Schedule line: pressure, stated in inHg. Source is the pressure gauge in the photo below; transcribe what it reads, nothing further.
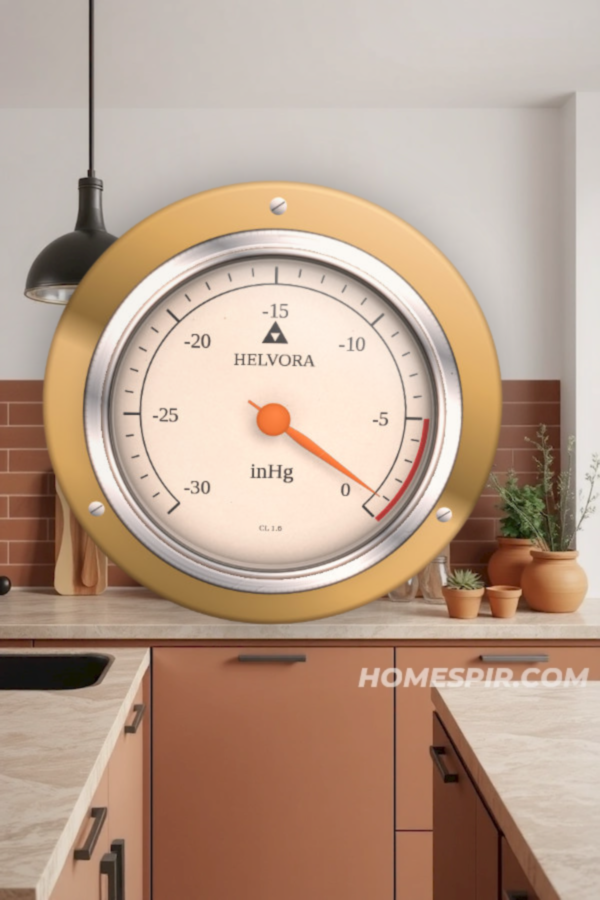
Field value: -1 inHg
